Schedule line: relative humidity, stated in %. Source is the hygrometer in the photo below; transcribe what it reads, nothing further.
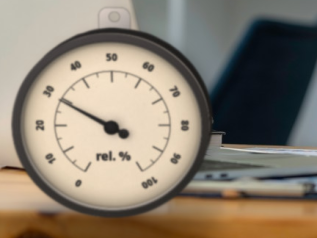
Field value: 30 %
